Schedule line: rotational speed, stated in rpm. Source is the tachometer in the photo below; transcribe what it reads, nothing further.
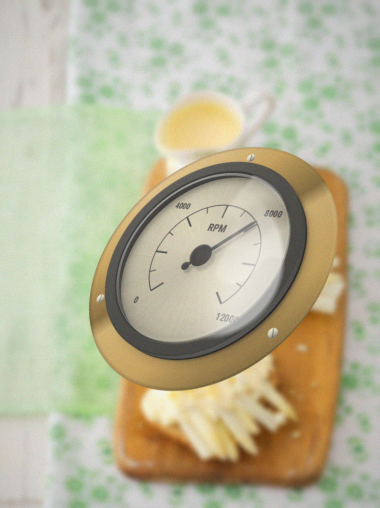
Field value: 8000 rpm
